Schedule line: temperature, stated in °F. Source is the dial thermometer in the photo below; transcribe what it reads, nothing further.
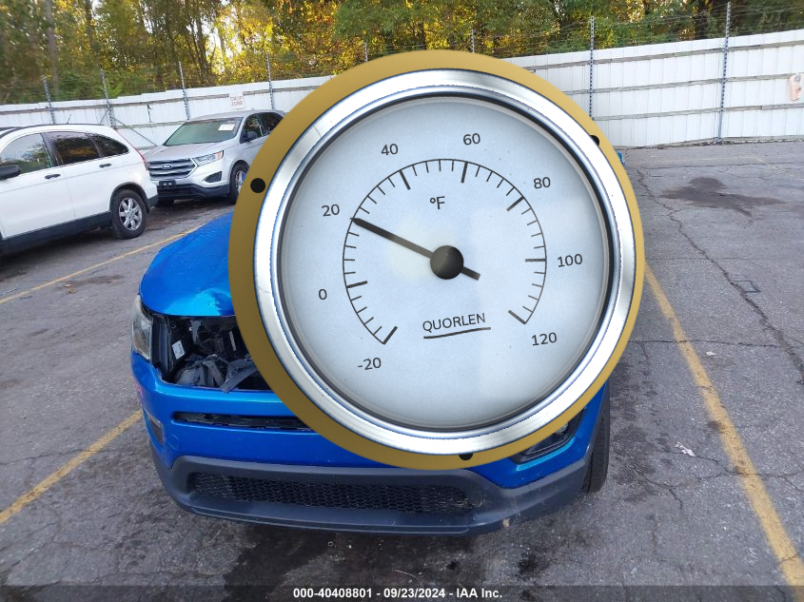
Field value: 20 °F
